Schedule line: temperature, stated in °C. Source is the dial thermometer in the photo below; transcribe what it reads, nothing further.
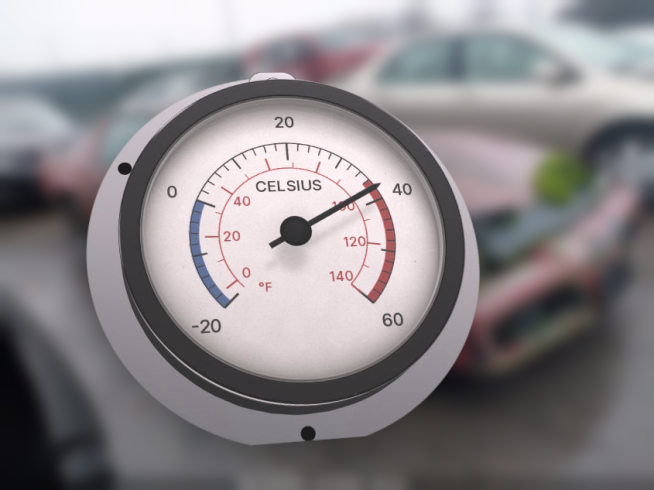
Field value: 38 °C
